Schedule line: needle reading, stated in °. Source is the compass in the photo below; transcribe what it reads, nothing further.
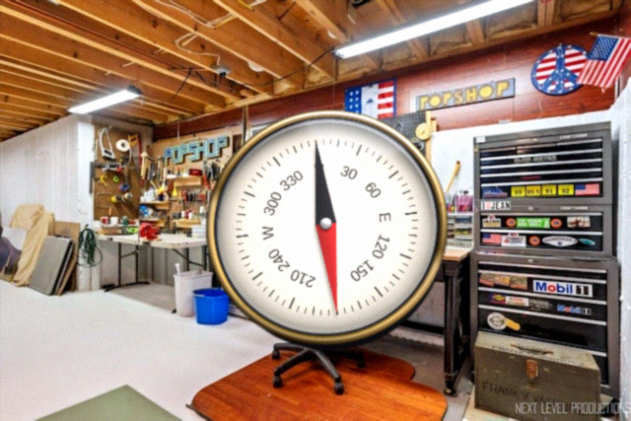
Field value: 180 °
